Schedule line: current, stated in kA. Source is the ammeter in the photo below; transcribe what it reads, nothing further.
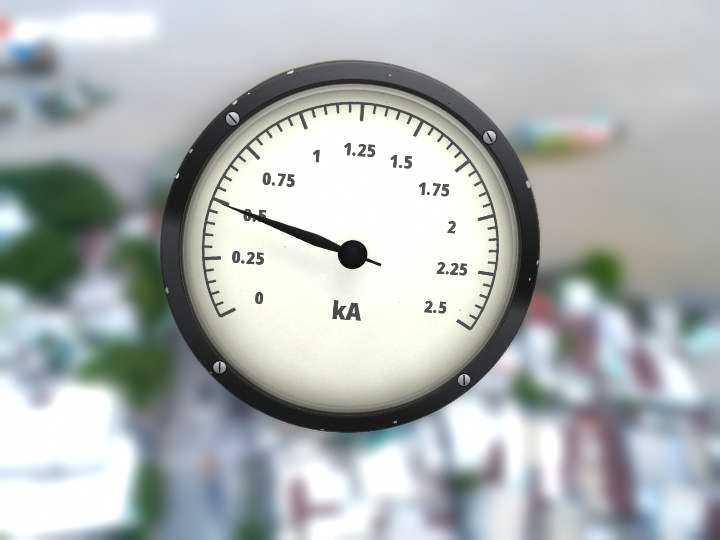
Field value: 0.5 kA
